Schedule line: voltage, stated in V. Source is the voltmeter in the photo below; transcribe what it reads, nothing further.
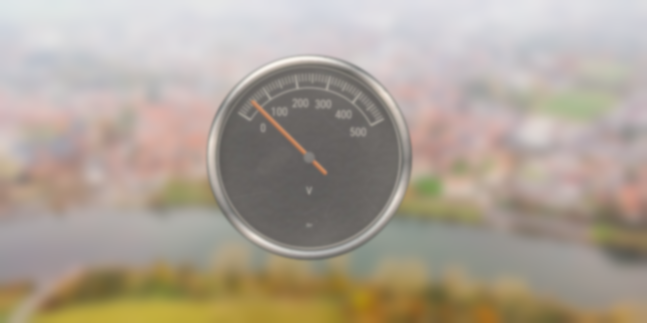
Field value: 50 V
